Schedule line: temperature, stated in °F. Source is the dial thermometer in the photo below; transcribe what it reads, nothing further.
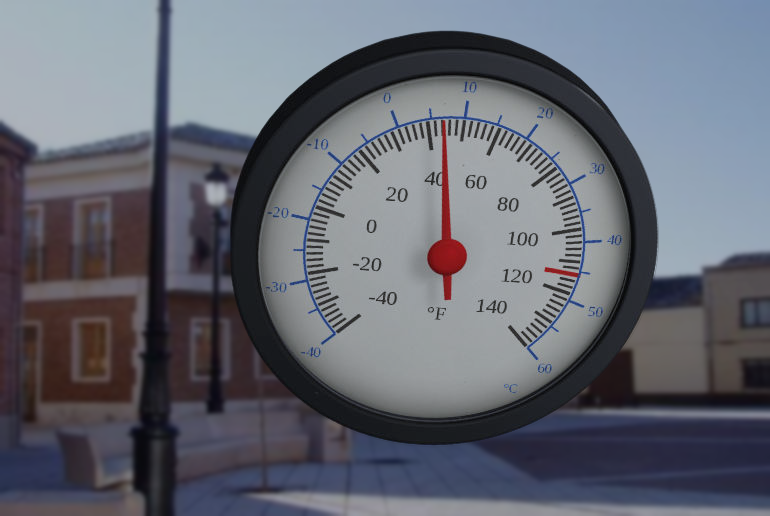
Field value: 44 °F
